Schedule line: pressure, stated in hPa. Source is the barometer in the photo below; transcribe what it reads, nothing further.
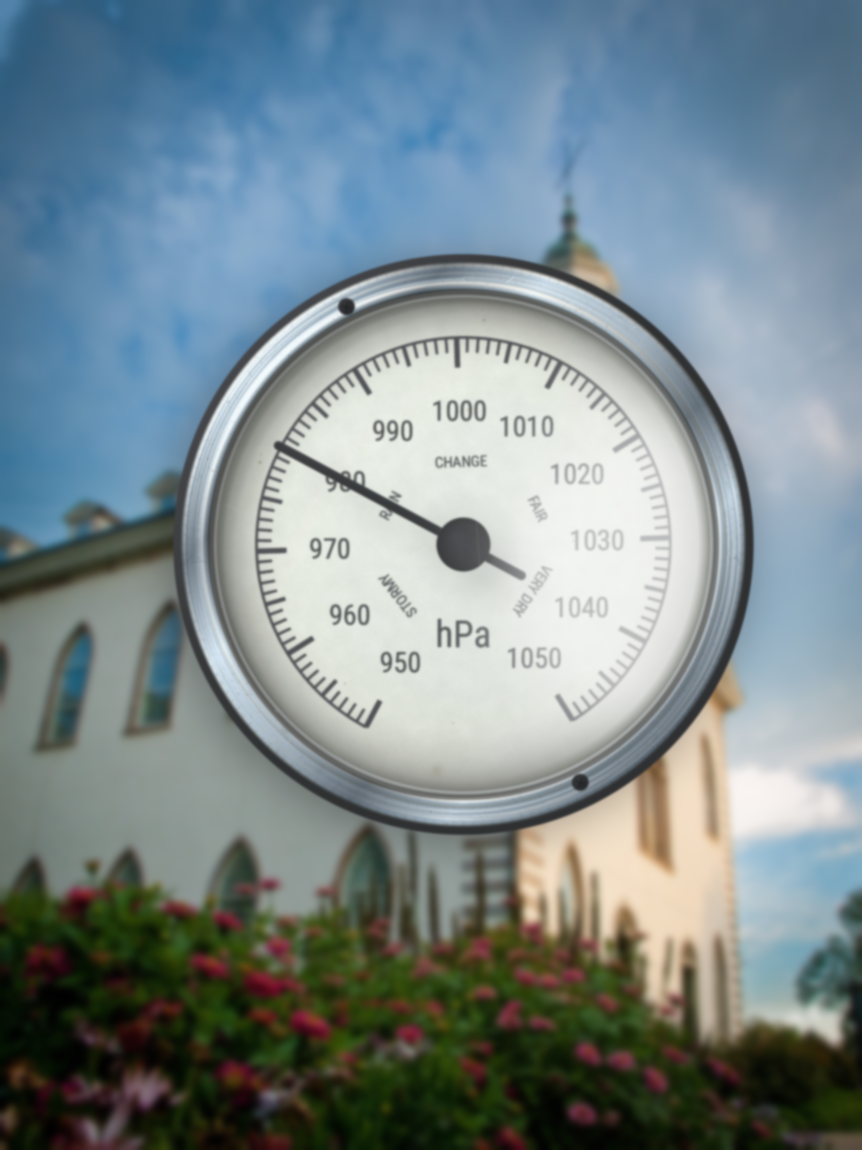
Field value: 980 hPa
